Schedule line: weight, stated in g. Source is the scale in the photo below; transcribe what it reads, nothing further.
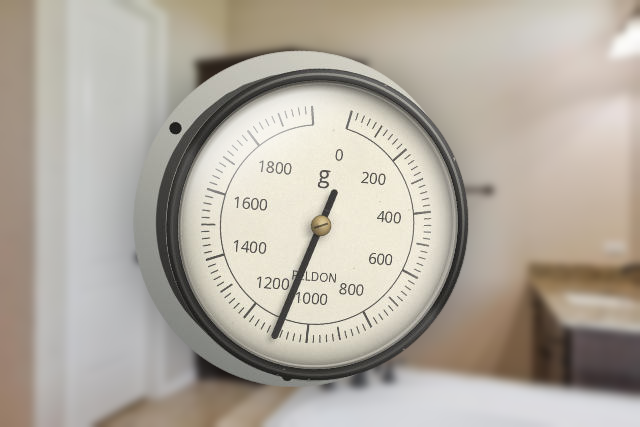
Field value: 1100 g
